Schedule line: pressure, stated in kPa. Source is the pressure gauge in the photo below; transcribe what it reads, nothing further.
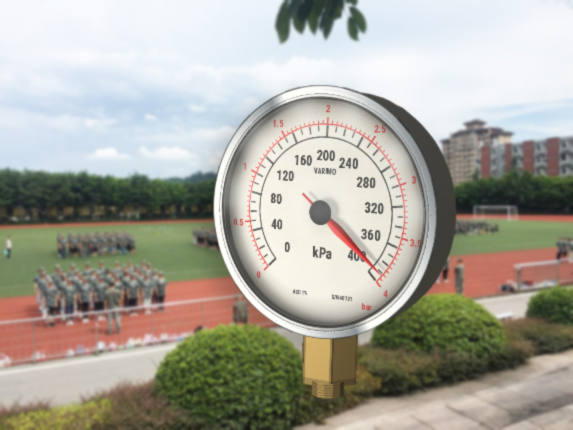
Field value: 390 kPa
